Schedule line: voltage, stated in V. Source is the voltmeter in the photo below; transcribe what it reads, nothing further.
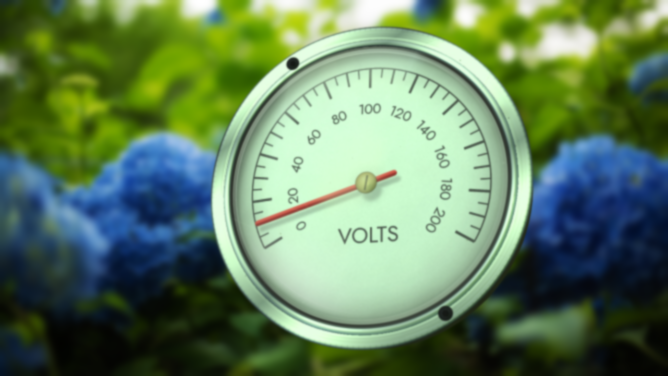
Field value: 10 V
